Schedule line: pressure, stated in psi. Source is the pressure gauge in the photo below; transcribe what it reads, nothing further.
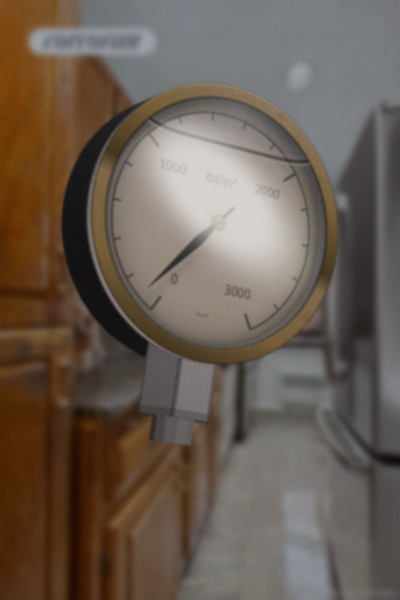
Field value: 100 psi
